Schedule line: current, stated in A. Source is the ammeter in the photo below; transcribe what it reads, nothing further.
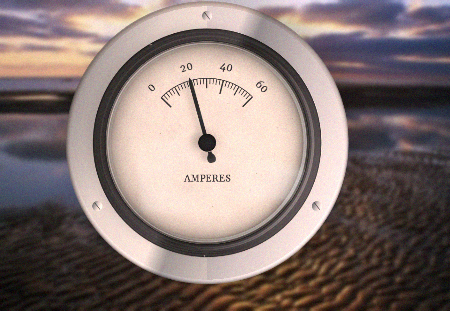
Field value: 20 A
